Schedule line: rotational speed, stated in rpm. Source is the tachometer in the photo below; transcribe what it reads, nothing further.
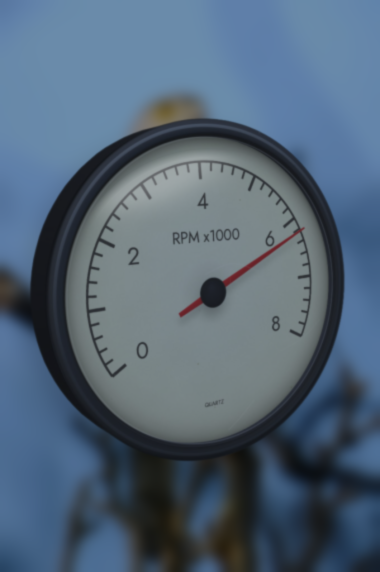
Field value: 6200 rpm
